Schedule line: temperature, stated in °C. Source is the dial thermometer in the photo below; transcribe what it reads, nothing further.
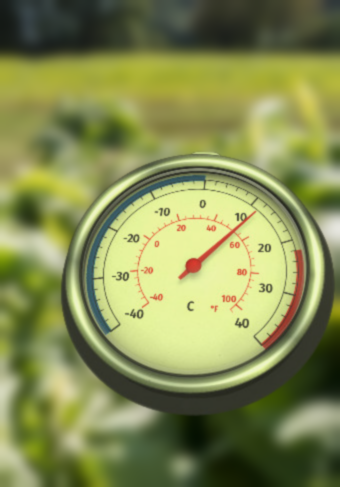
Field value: 12 °C
